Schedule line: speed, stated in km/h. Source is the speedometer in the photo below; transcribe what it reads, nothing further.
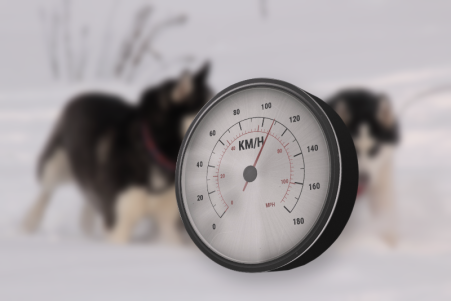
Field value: 110 km/h
